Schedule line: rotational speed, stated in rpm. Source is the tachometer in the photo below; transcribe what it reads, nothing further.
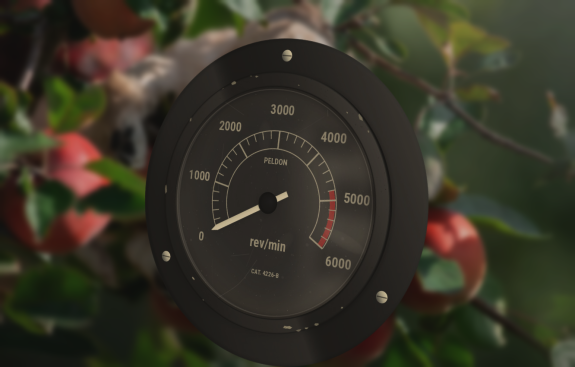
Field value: 0 rpm
